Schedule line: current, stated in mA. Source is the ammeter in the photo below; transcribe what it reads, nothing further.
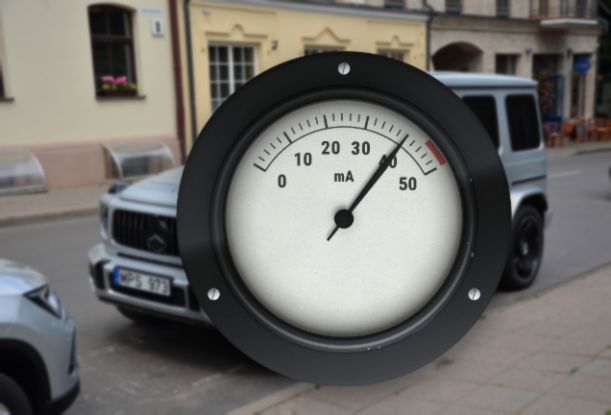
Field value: 40 mA
